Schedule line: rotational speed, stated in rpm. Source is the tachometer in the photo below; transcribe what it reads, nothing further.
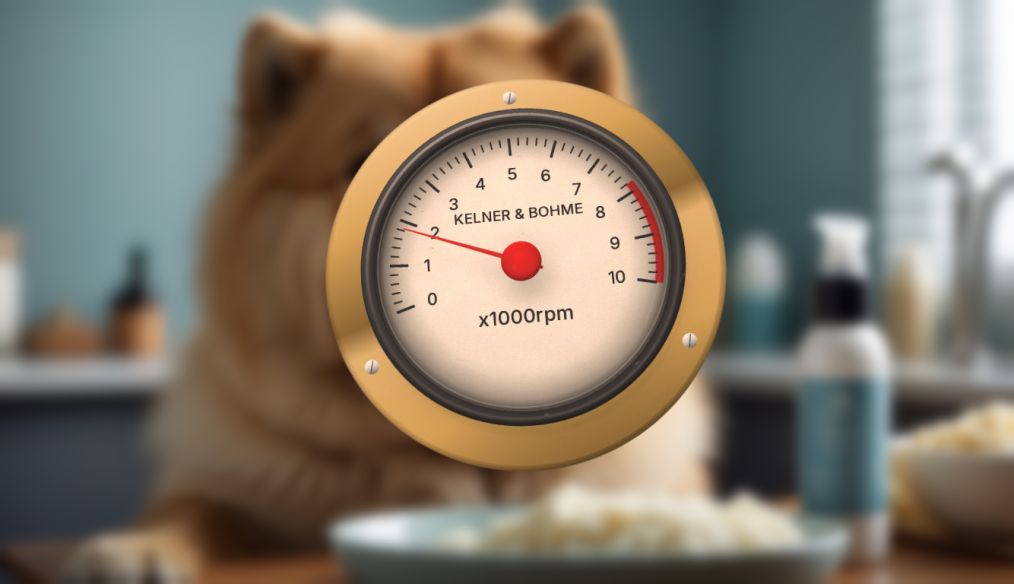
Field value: 1800 rpm
